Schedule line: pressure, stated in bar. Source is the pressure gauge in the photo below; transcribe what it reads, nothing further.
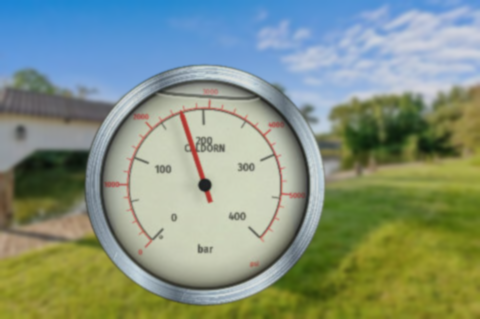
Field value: 175 bar
